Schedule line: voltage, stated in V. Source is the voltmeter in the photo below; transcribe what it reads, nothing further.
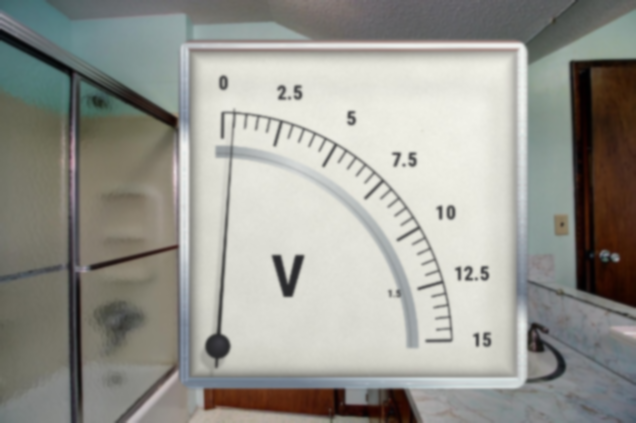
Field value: 0.5 V
